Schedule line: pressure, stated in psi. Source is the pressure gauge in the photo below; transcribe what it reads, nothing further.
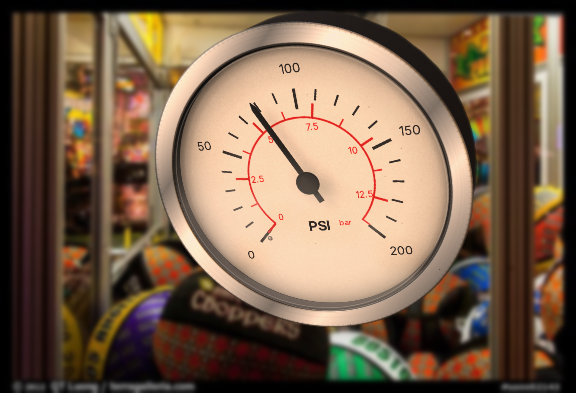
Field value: 80 psi
